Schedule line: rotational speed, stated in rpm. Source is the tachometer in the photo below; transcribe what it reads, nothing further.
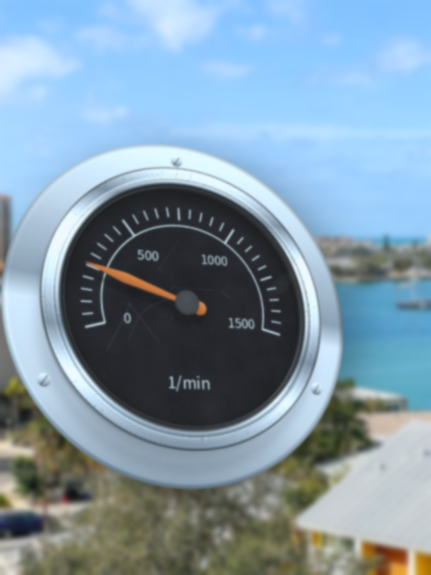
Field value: 250 rpm
